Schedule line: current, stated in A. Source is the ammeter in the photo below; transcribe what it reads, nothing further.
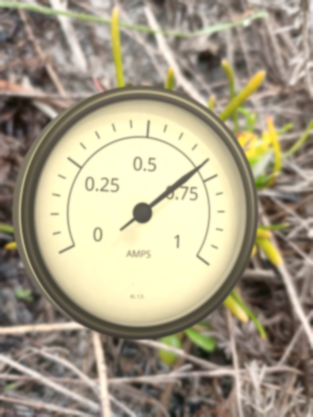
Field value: 0.7 A
